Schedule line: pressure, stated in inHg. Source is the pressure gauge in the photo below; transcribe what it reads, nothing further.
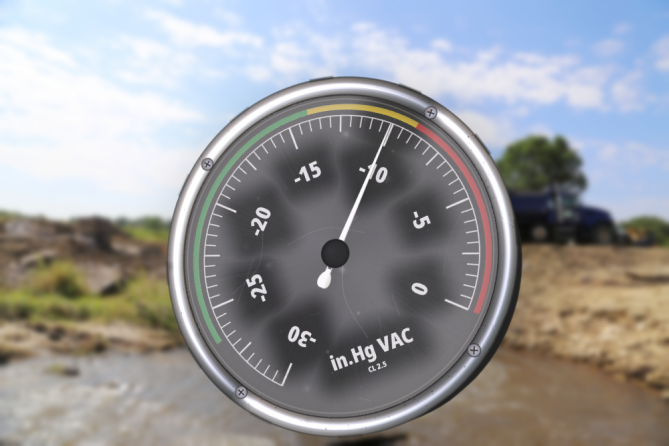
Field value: -10 inHg
